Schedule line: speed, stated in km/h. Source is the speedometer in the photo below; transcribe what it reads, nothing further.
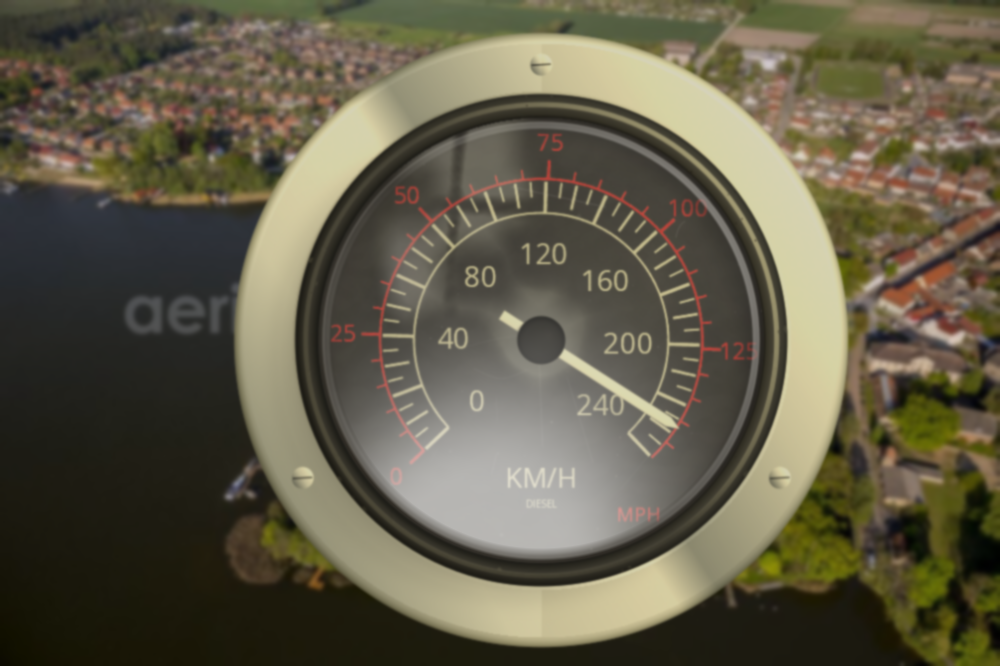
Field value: 227.5 km/h
